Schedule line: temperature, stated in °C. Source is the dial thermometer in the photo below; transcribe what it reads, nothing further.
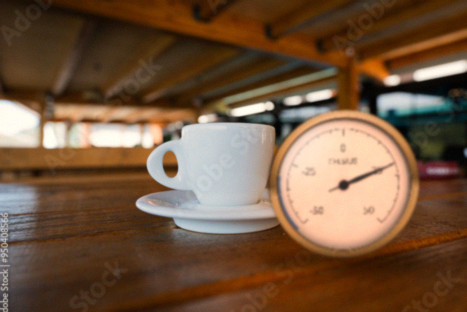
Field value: 25 °C
